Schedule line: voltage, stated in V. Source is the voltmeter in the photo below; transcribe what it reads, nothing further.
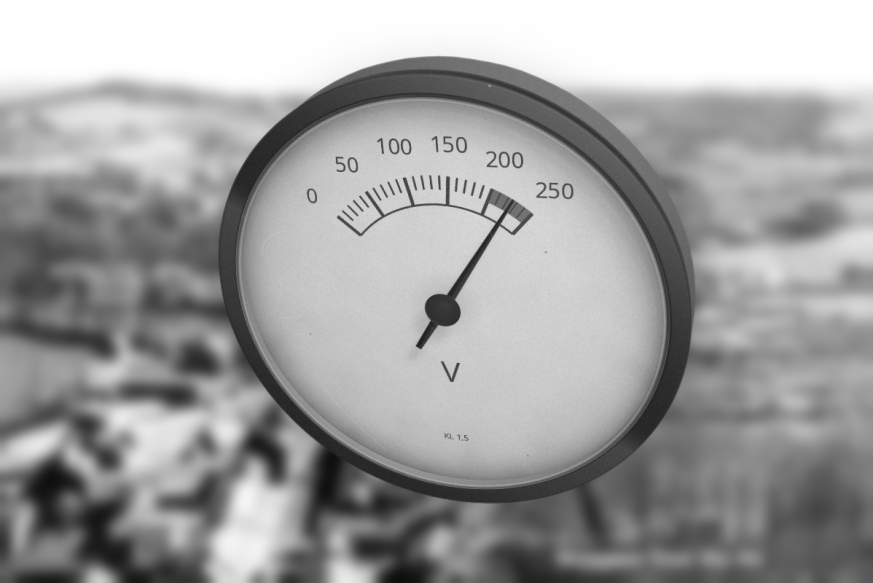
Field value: 225 V
